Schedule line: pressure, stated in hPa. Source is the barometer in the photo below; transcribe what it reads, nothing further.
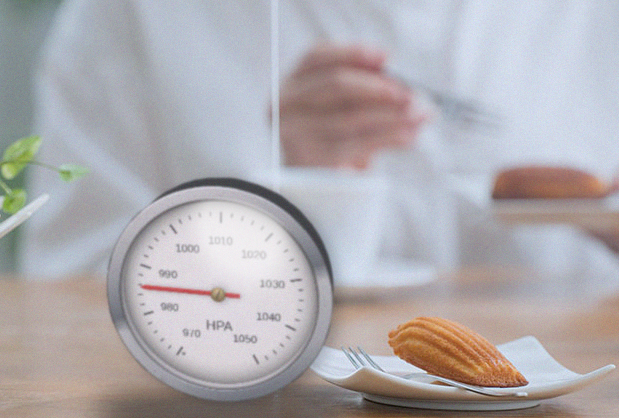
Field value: 986 hPa
